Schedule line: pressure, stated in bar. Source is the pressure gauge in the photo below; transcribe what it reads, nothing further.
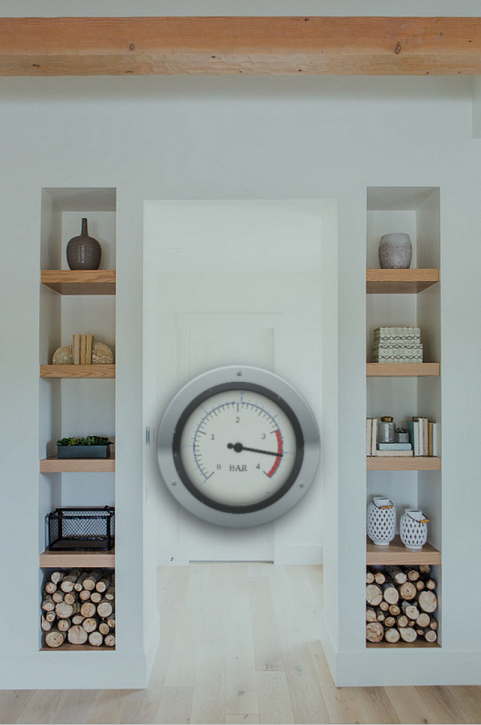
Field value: 3.5 bar
